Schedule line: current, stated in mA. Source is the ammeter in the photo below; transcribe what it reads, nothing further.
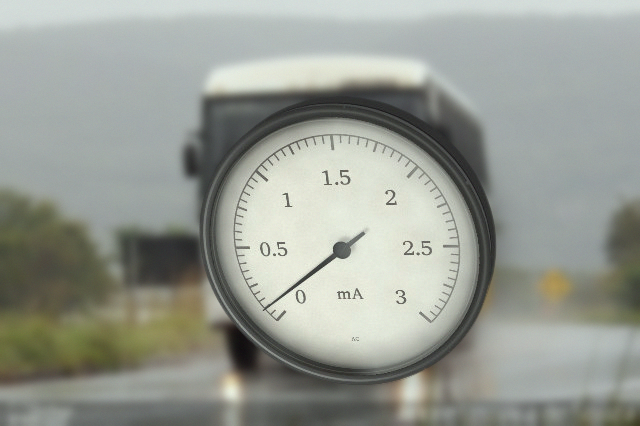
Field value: 0.1 mA
